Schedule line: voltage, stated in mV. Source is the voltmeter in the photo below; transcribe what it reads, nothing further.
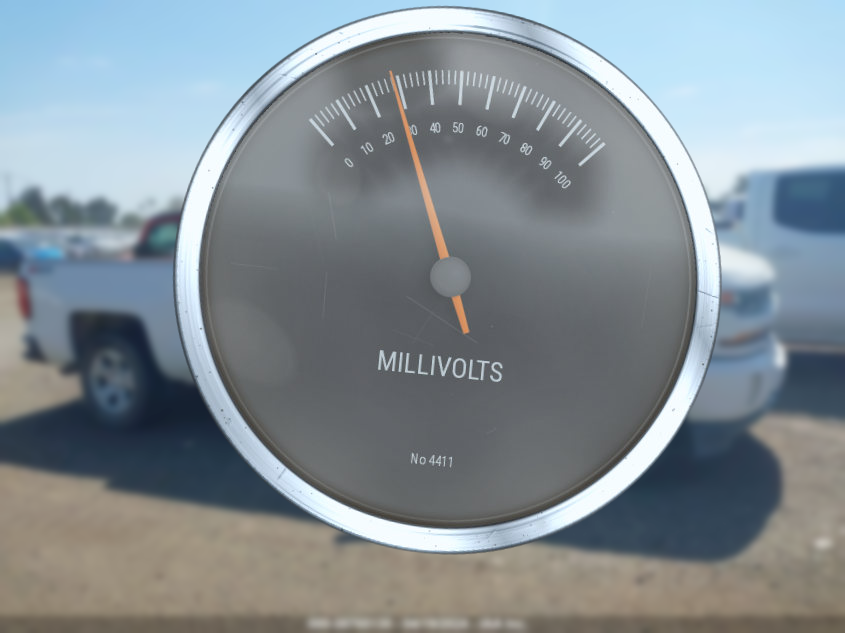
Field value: 28 mV
